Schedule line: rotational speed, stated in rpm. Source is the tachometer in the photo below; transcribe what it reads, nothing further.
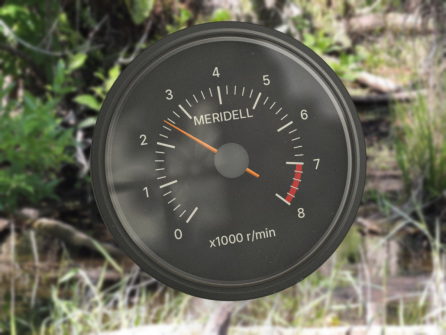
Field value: 2500 rpm
